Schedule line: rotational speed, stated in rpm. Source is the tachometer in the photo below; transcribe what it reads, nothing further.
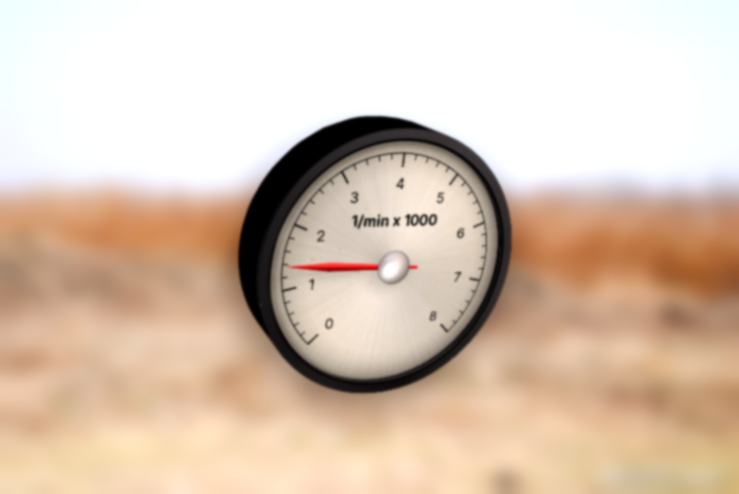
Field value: 1400 rpm
